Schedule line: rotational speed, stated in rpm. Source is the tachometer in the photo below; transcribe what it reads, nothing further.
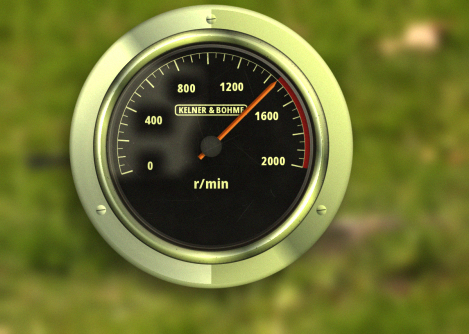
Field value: 1450 rpm
